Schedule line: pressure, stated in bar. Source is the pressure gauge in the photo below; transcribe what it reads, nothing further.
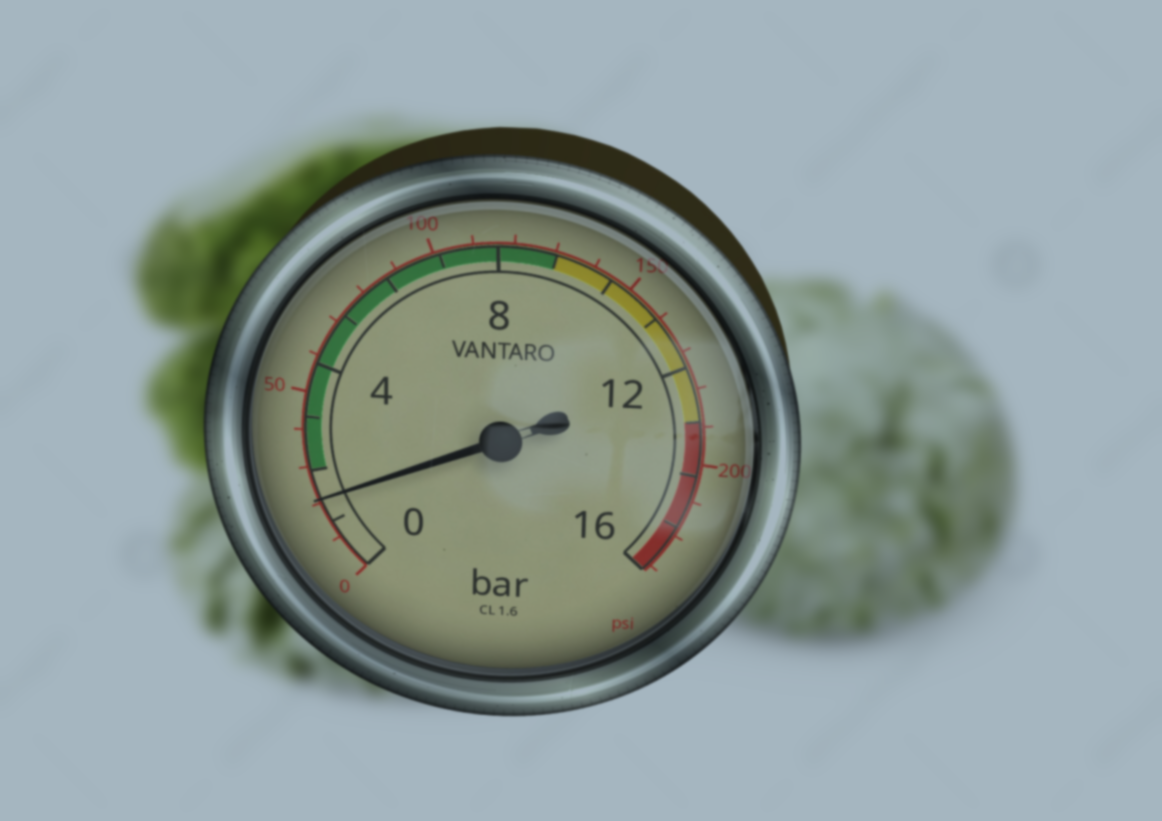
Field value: 1.5 bar
